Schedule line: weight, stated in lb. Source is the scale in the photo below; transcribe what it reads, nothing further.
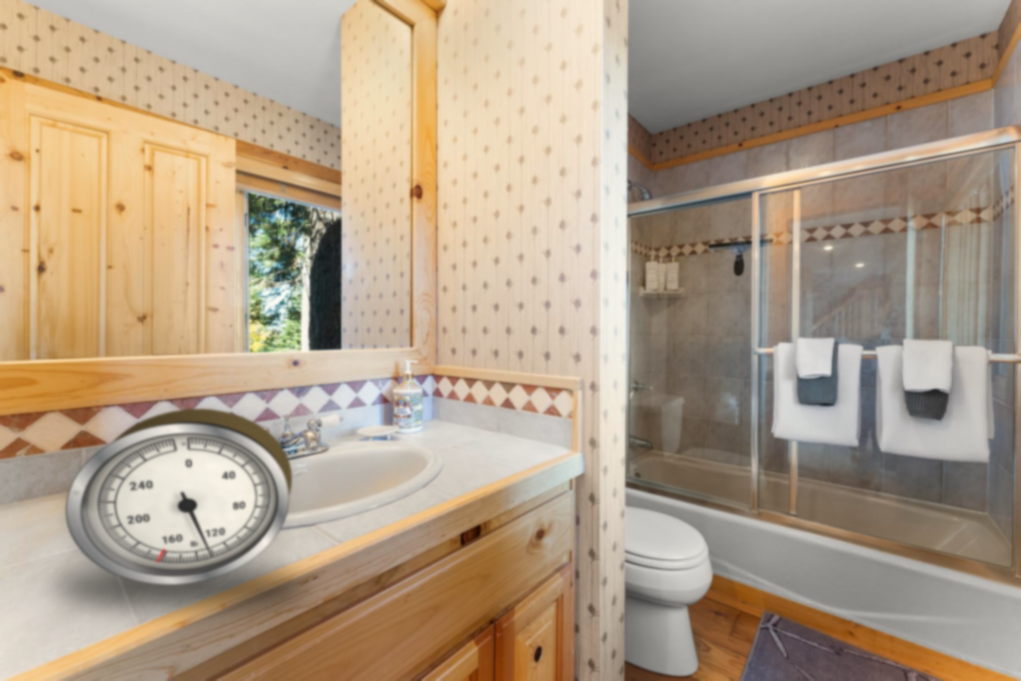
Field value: 130 lb
